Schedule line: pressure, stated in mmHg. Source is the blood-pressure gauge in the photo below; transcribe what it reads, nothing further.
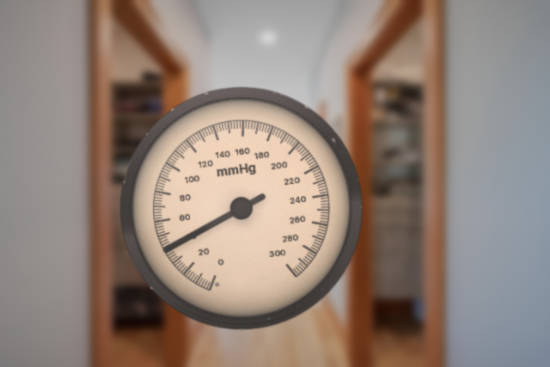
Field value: 40 mmHg
